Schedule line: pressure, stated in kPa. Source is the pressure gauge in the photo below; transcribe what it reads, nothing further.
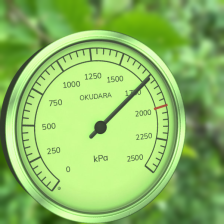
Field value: 1750 kPa
